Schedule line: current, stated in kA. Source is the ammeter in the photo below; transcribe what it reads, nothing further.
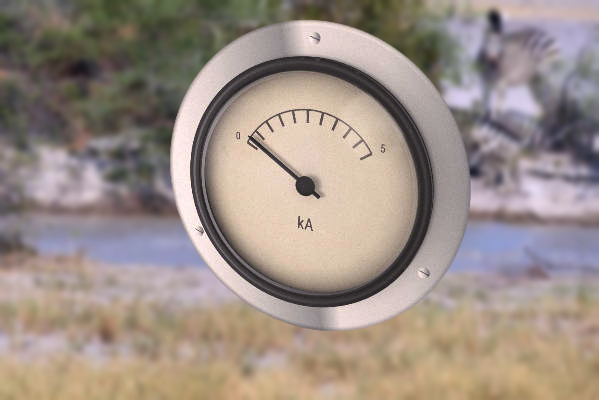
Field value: 0.25 kA
